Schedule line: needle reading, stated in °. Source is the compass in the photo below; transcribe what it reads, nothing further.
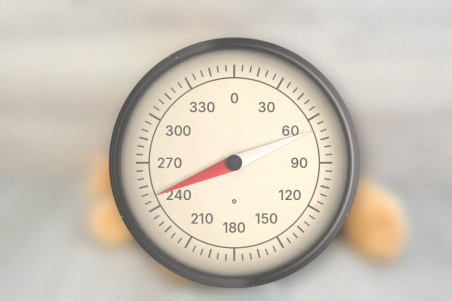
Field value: 247.5 °
